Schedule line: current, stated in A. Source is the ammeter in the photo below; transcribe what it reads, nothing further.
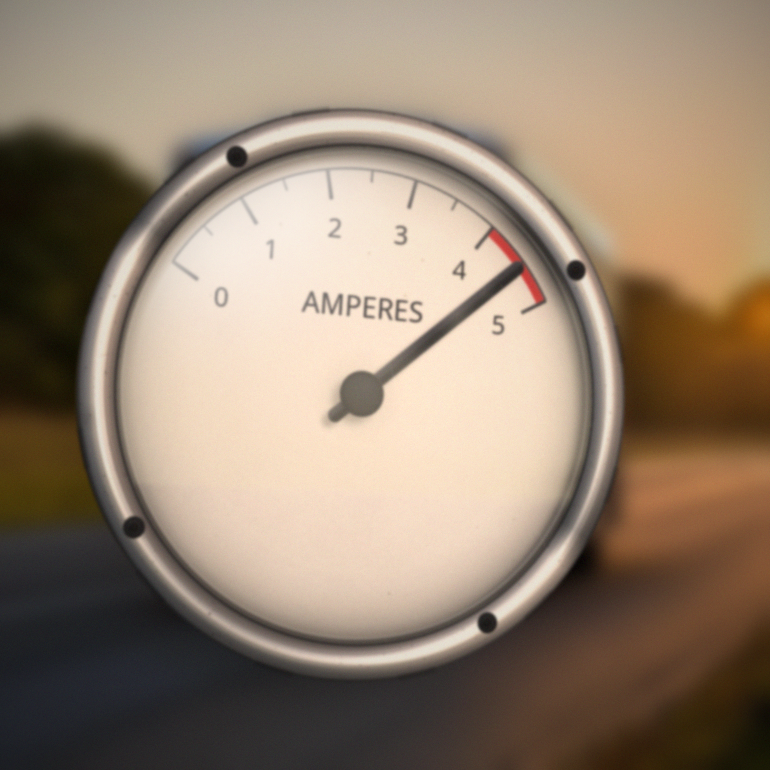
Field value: 4.5 A
